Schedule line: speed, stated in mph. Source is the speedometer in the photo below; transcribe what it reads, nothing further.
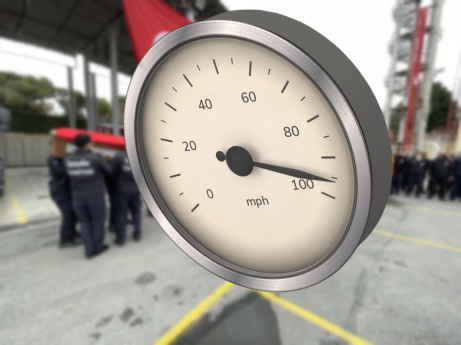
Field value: 95 mph
